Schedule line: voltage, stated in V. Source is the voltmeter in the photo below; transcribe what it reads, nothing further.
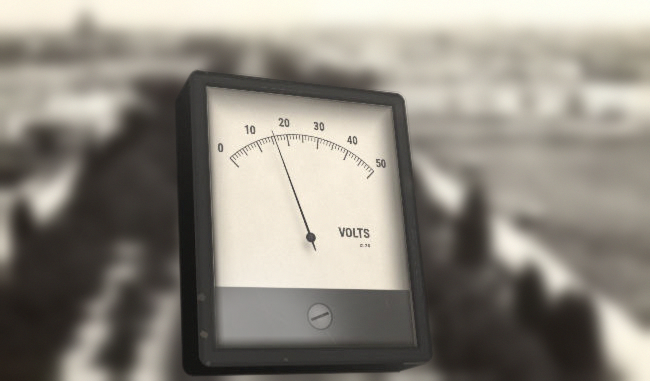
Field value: 15 V
